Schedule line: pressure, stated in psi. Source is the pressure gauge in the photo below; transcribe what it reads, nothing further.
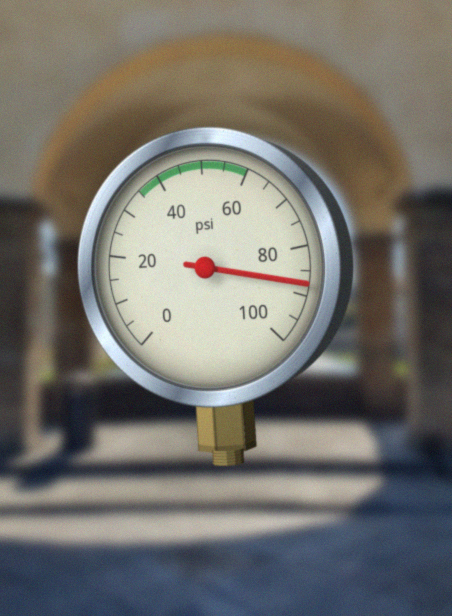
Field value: 87.5 psi
